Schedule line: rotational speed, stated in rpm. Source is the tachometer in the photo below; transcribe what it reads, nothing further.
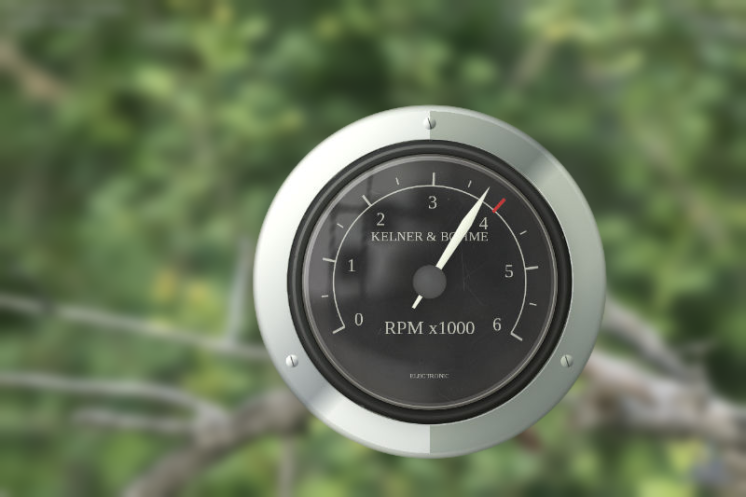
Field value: 3750 rpm
